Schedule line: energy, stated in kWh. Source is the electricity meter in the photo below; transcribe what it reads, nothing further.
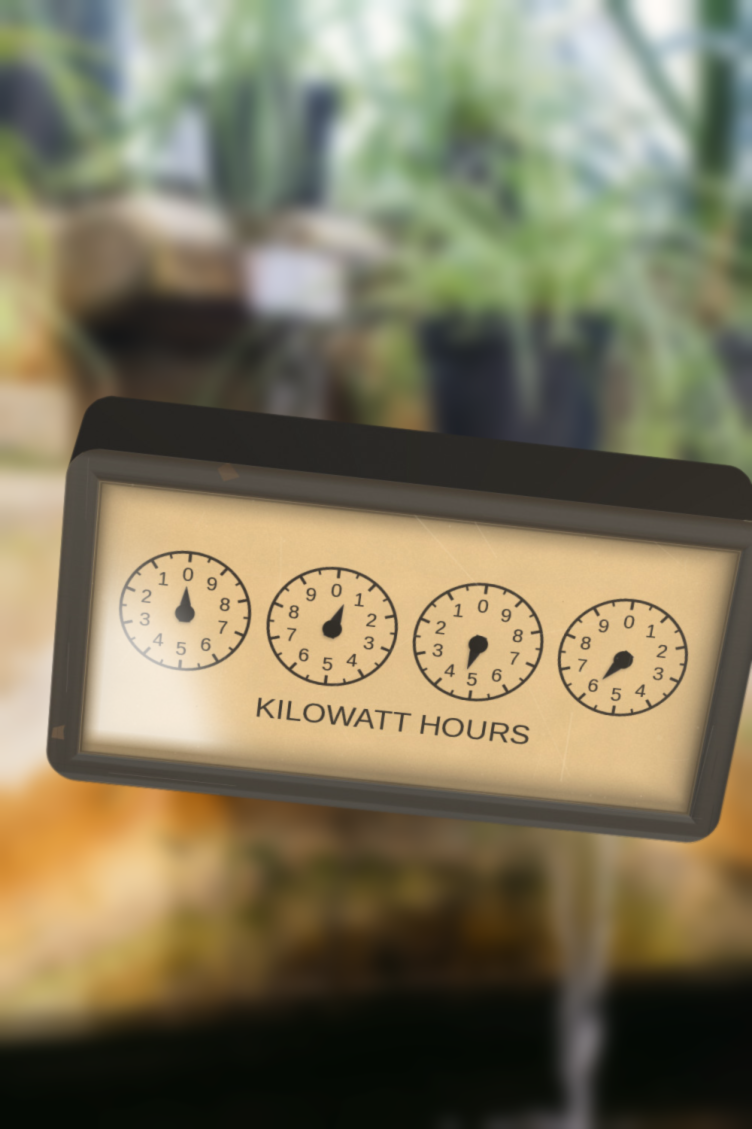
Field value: 46 kWh
